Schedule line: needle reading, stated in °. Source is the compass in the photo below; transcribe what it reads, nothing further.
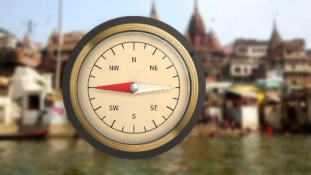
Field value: 270 °
